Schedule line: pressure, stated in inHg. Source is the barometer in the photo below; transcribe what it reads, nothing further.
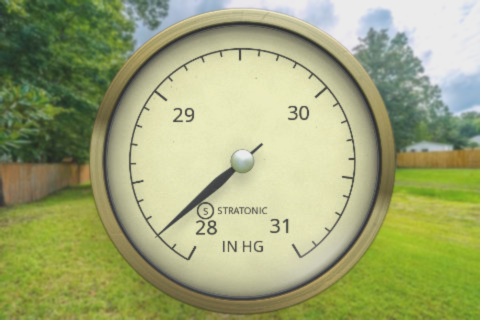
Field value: 28.2 inHg
